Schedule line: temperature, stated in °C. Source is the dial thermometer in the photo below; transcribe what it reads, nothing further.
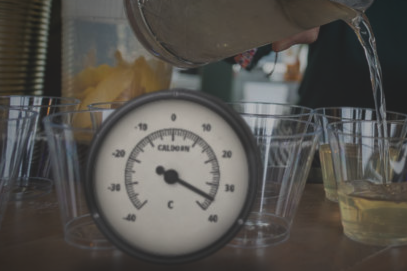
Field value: 35 °C
